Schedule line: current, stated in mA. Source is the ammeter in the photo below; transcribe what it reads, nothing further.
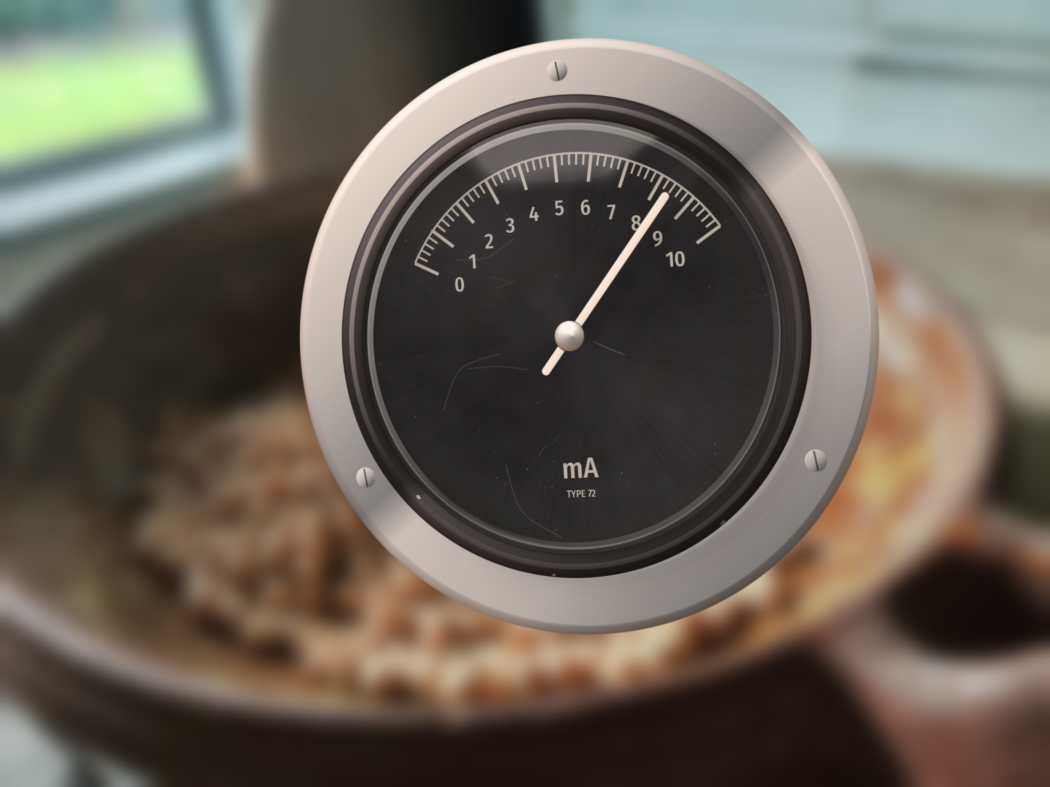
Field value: 8.4 mA
